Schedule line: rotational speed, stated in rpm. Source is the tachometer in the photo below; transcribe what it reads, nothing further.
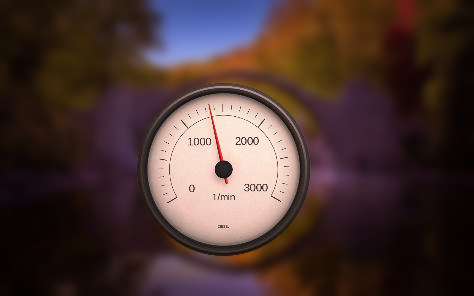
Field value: 1350 rpm
